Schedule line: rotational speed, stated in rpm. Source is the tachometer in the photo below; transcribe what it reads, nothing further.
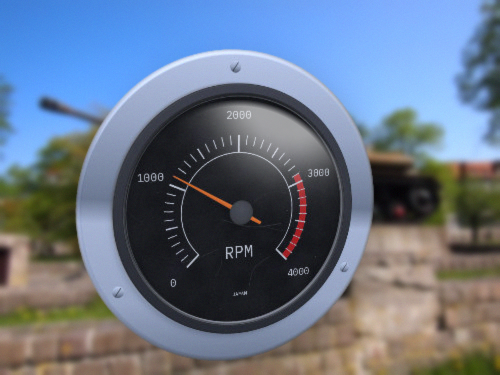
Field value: 1100 rpm
